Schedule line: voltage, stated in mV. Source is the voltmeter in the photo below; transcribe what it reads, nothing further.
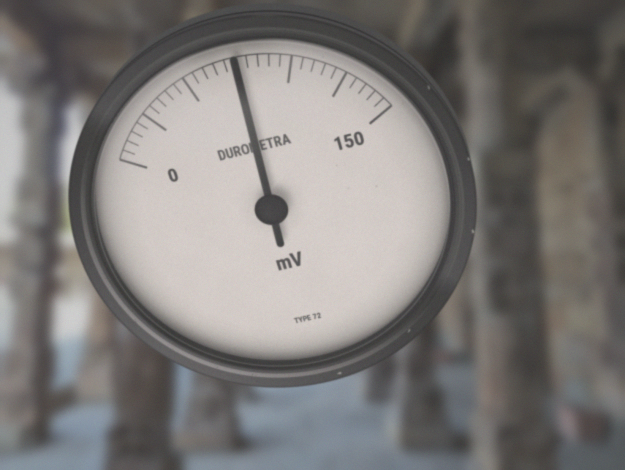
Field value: 75 mV
